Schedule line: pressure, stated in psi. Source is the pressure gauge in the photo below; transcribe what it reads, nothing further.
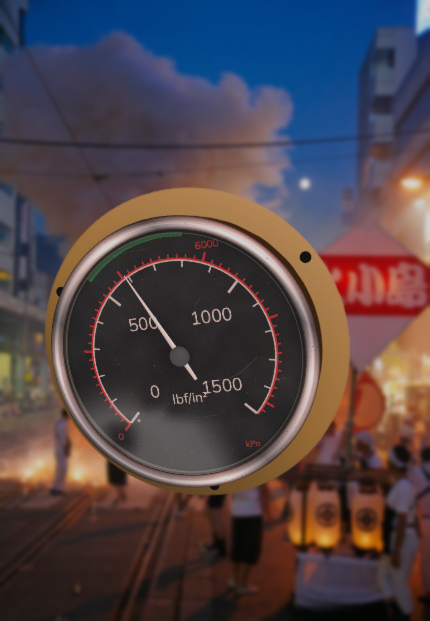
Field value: 600 psi
